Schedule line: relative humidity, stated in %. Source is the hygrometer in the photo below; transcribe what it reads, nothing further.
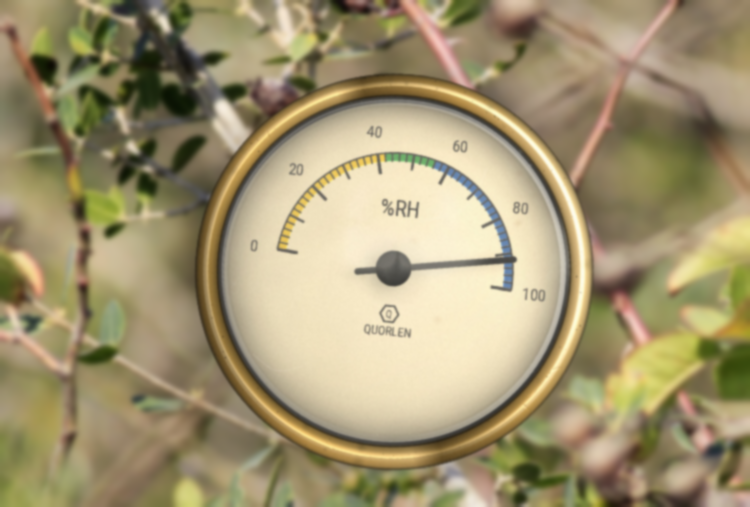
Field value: 92 %
